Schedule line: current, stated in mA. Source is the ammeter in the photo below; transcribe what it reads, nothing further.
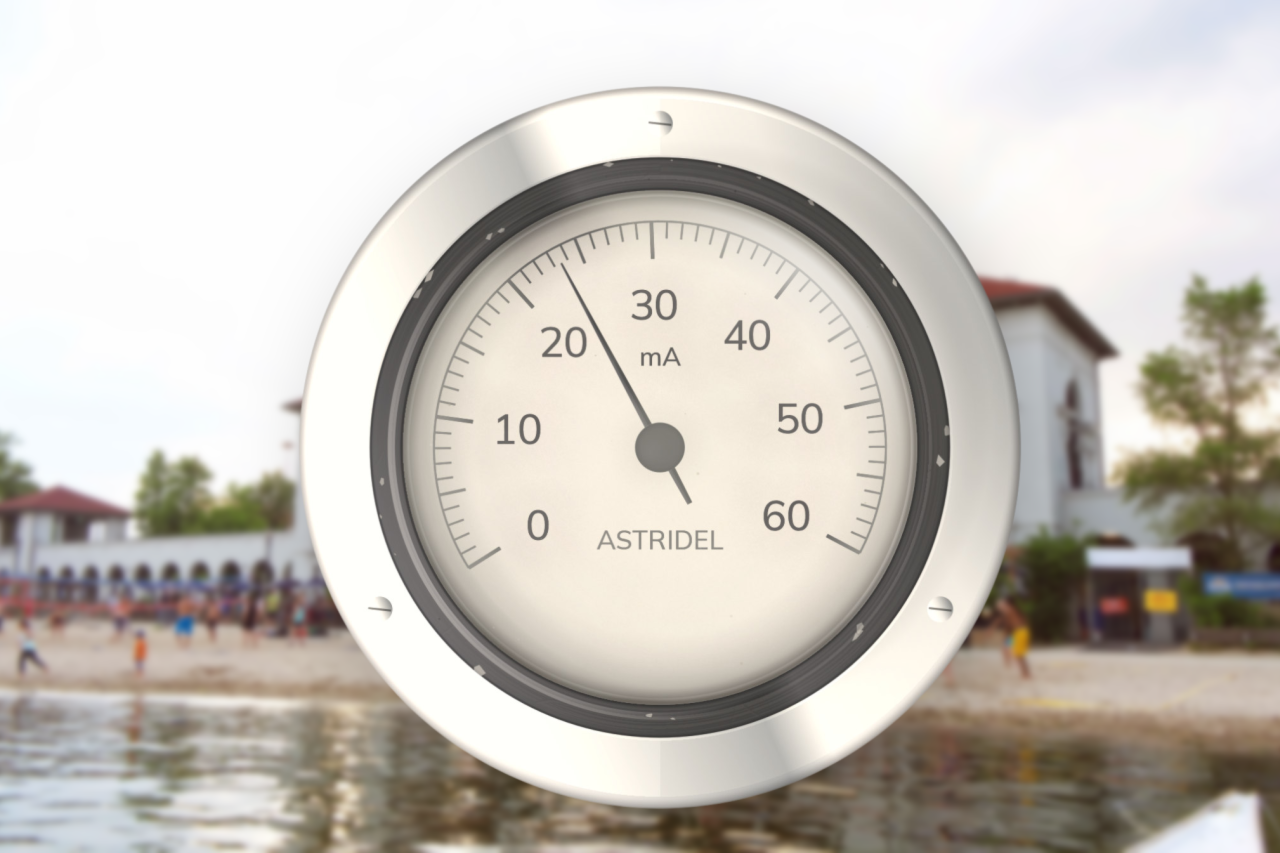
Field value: 23.5 mA
